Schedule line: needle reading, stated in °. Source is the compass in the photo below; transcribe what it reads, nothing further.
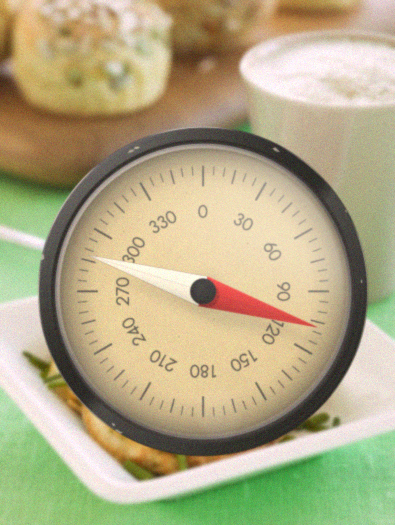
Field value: 107.5 °
